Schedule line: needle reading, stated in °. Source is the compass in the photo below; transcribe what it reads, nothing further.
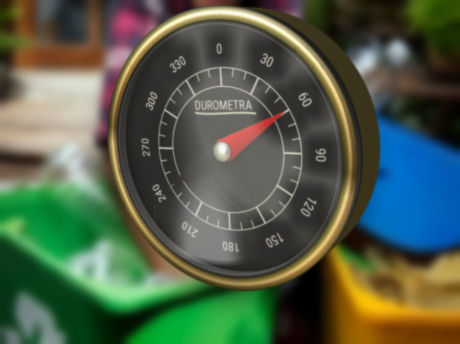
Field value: 60 °
